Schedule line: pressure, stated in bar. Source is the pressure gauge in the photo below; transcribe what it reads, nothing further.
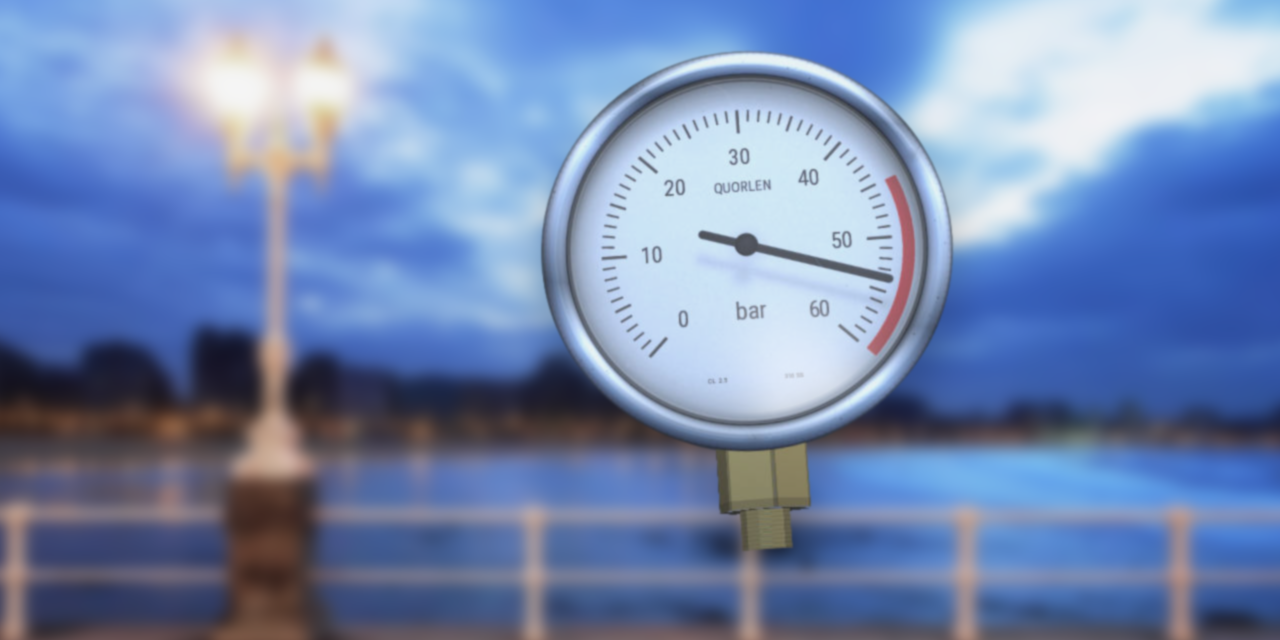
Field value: 54 bar
